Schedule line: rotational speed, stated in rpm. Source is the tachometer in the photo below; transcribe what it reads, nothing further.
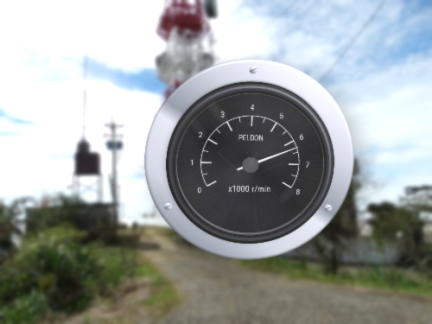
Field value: 6250 rpm
